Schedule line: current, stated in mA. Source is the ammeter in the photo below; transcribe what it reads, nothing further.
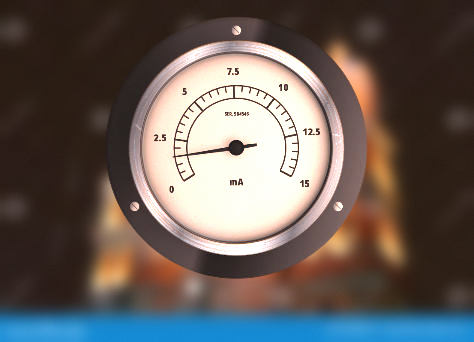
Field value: 1.5 mA
